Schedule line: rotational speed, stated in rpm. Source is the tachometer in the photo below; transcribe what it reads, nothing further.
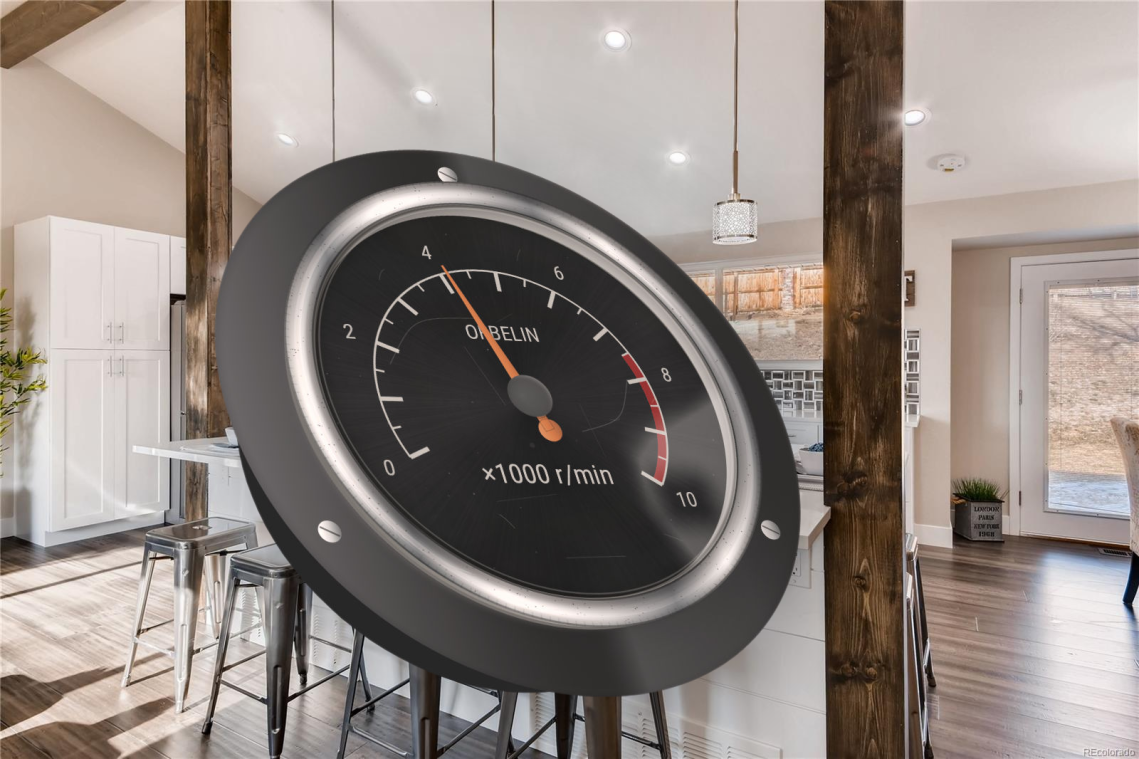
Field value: 4000 rpm
